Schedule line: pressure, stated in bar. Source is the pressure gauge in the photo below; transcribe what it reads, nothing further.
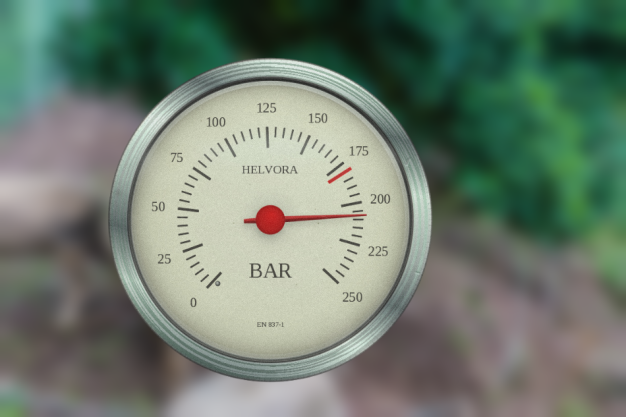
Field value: 207.5 bar
